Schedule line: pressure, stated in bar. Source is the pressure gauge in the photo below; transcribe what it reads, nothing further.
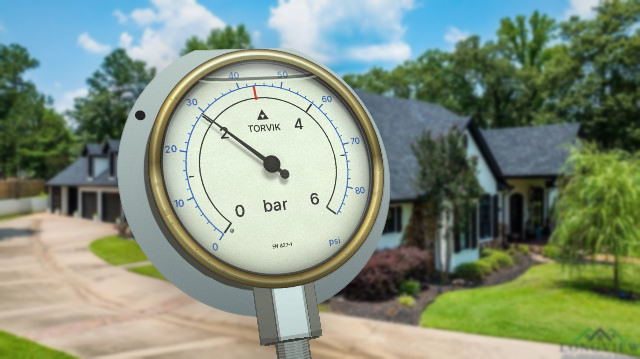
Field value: 2 bar
